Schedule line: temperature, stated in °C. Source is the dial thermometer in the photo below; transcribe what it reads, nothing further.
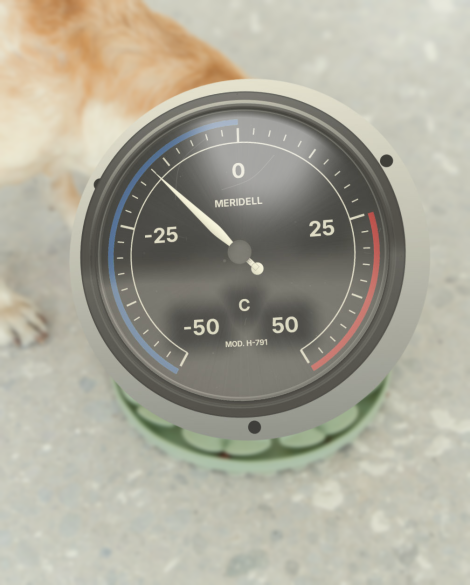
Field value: -15 °C
